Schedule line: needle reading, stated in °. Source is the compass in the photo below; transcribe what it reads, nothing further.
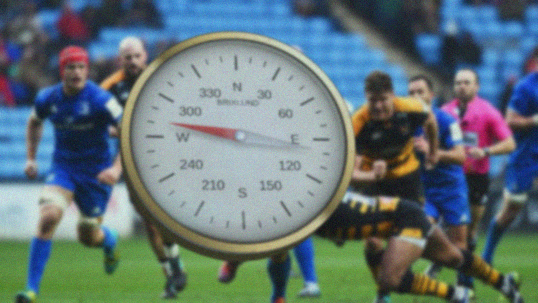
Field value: 280 °
